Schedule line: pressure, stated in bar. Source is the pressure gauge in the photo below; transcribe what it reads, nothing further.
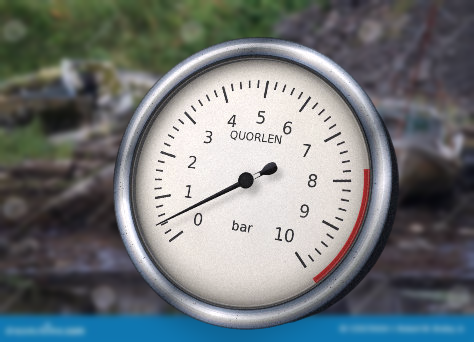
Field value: 0.4 bar
